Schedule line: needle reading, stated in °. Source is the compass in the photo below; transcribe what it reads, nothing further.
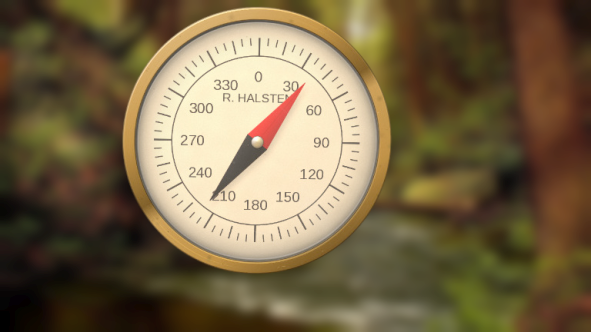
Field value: 37.5 °
